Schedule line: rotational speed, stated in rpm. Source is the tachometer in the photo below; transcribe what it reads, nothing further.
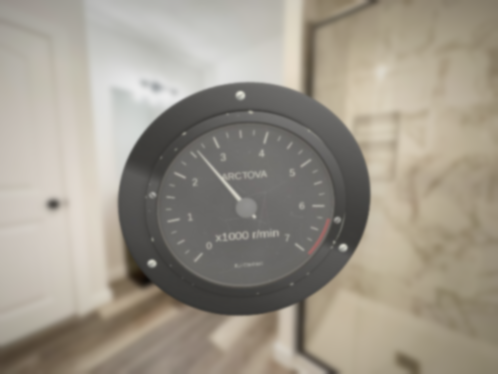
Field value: 2625 rpm
